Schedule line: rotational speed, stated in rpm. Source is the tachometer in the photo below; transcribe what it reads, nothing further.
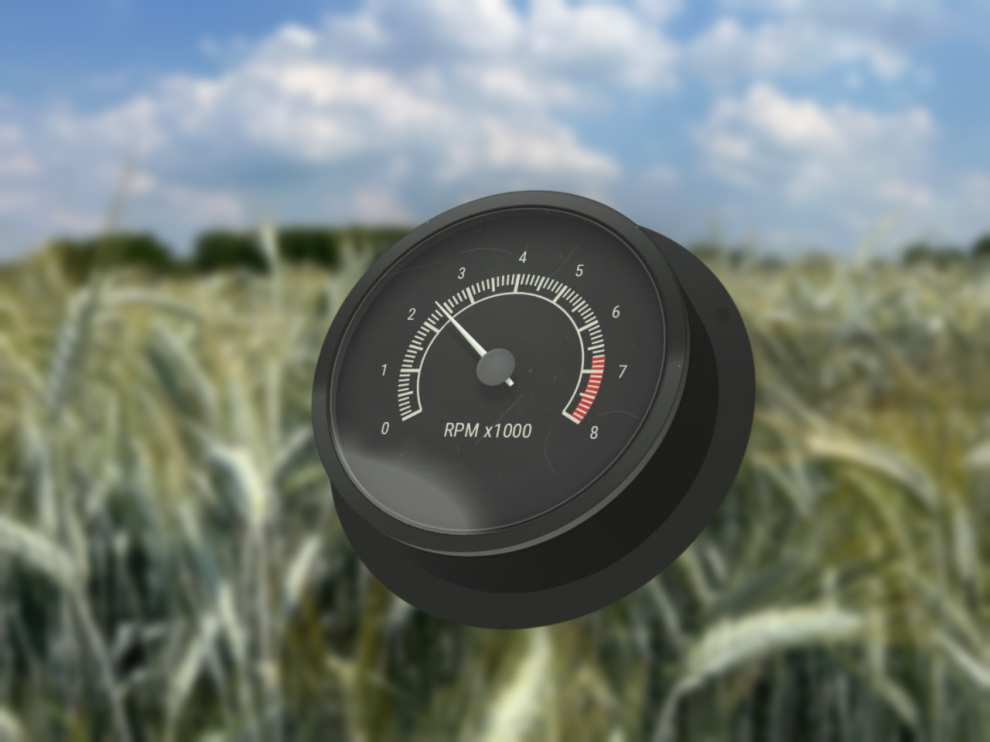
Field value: 2400 rpm
